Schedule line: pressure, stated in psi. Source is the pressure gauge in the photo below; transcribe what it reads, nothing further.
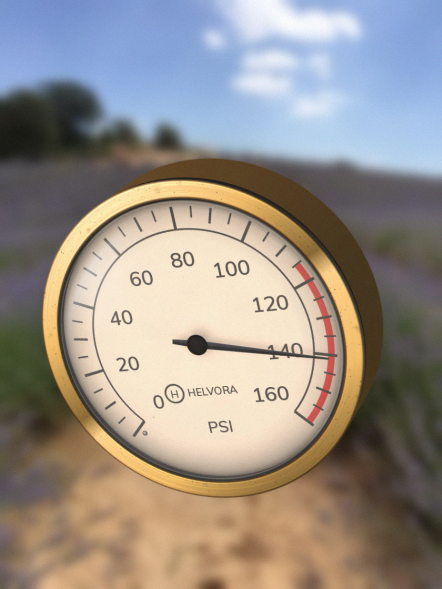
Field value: 140 psi
